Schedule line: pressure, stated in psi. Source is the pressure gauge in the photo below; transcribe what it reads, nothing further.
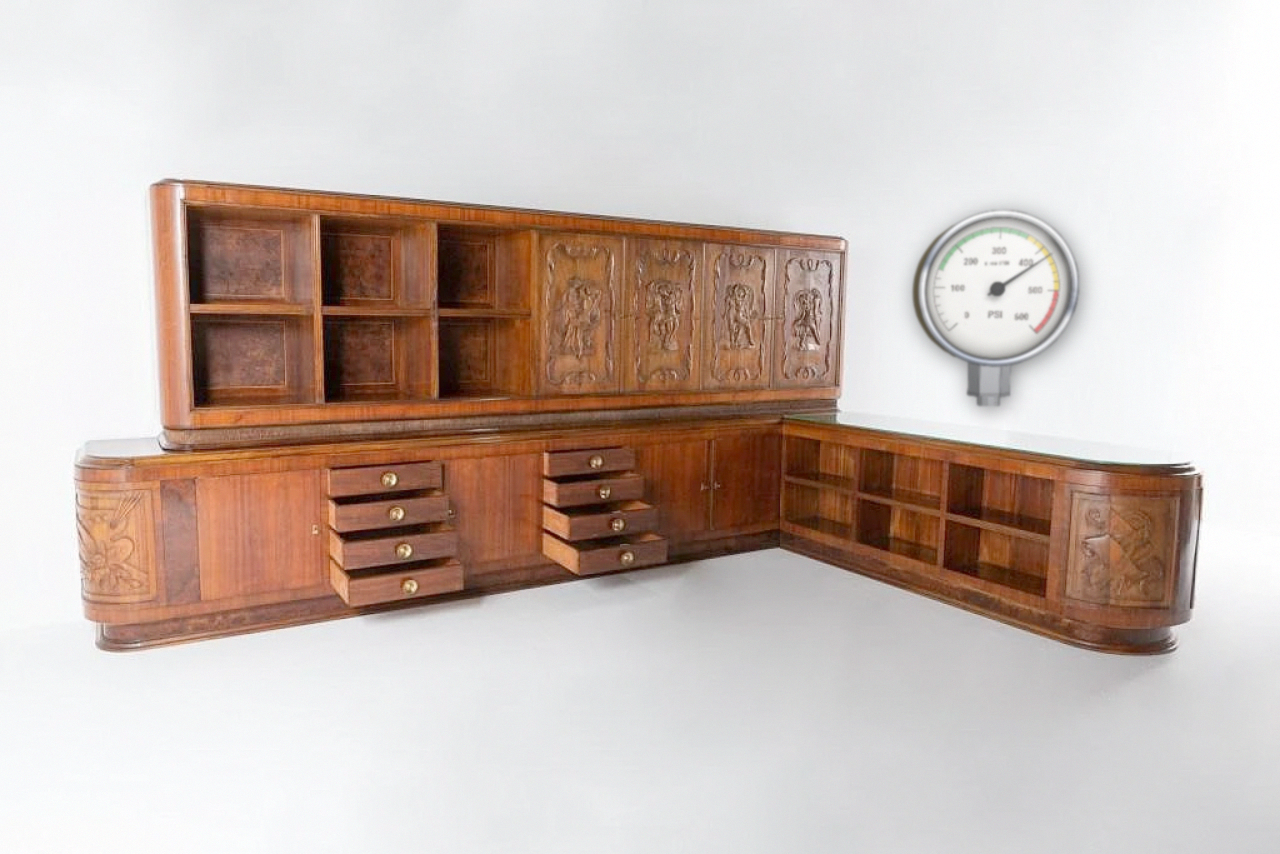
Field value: 420 psi
